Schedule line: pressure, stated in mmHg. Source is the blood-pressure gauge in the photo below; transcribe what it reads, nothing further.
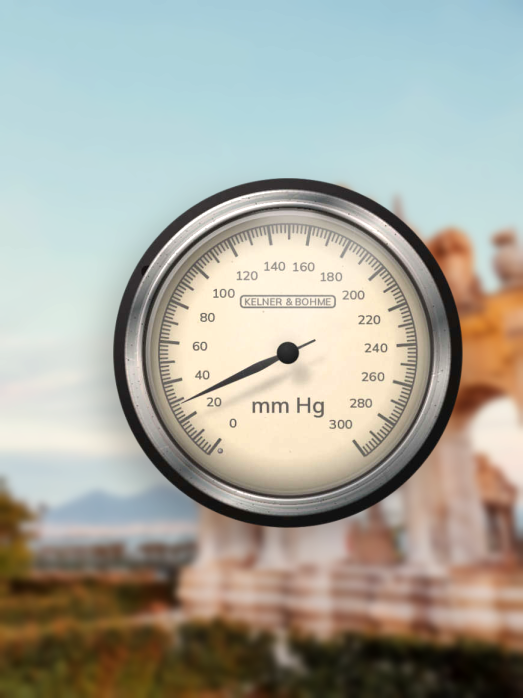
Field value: 28 mmHg
